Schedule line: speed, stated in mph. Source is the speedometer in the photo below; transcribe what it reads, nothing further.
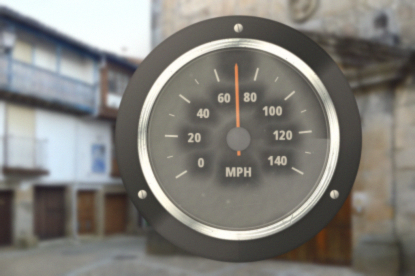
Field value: 70 mph
